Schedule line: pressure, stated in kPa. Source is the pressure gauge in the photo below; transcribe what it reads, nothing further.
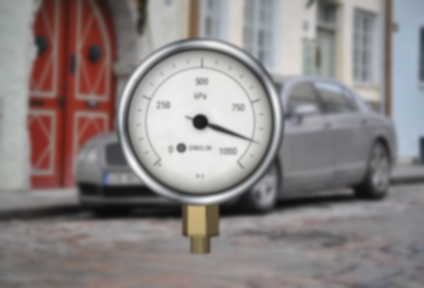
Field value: 900 kPa
